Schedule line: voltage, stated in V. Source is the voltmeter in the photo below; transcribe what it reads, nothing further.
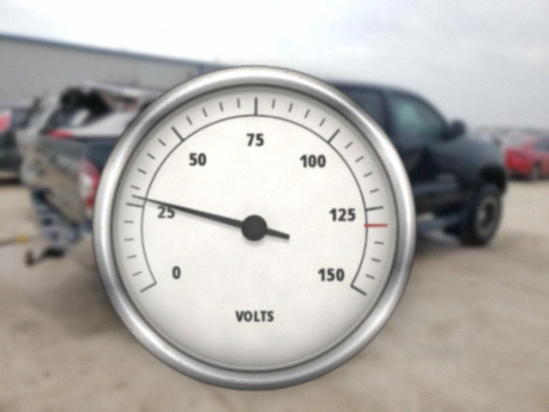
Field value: 27.5 V
